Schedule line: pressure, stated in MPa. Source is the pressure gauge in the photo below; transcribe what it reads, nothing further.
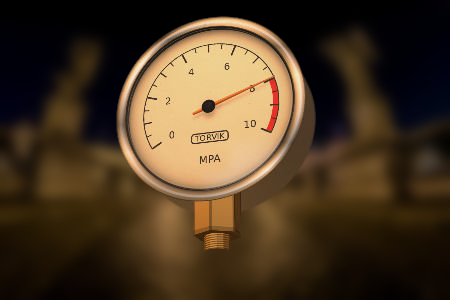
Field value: 8 MPa
